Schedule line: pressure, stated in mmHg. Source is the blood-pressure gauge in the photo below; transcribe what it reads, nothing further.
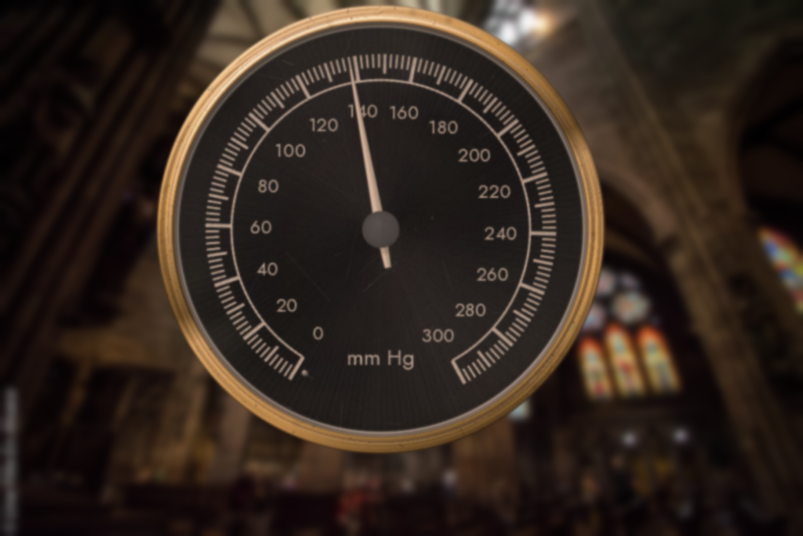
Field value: 138 mmHg
